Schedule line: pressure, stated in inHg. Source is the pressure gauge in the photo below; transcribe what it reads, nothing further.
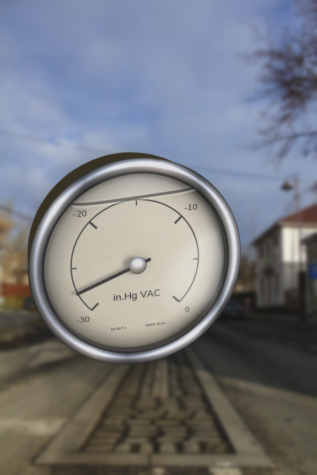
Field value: -27.5 inHg
